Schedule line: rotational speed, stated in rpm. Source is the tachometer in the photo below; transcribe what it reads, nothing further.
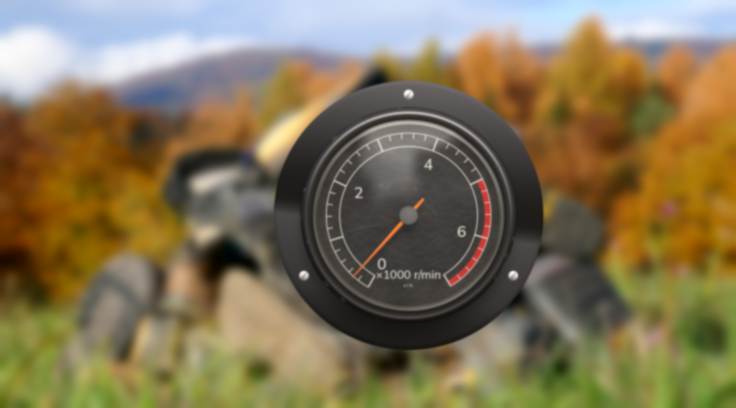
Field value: 300 rpm
